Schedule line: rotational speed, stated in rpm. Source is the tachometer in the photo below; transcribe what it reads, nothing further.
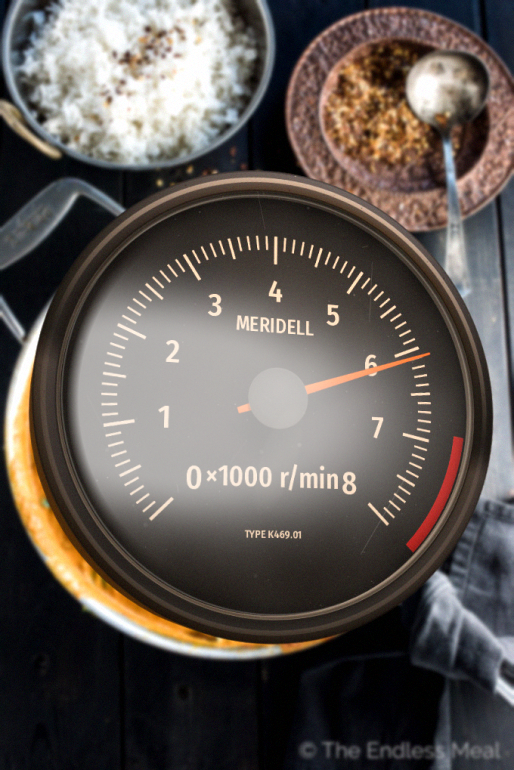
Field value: 6100 rpm
